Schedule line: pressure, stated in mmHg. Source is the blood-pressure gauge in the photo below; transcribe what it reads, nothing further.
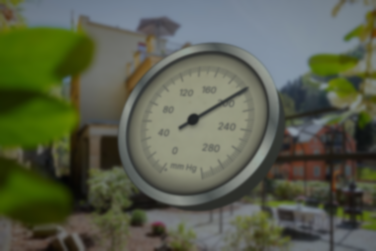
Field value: 200 mmHg
